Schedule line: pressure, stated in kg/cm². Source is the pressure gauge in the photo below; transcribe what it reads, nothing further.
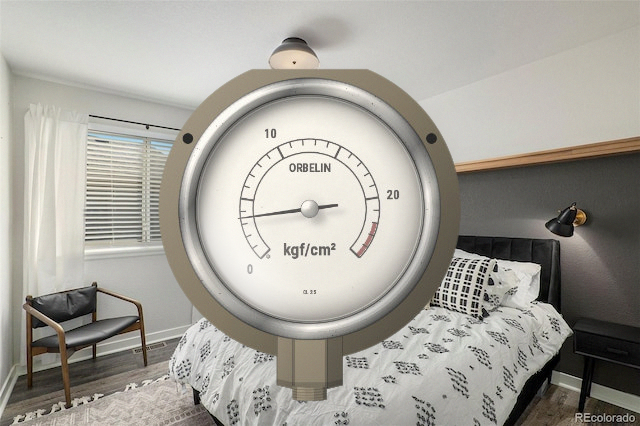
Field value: 3.5 kg/cm²
